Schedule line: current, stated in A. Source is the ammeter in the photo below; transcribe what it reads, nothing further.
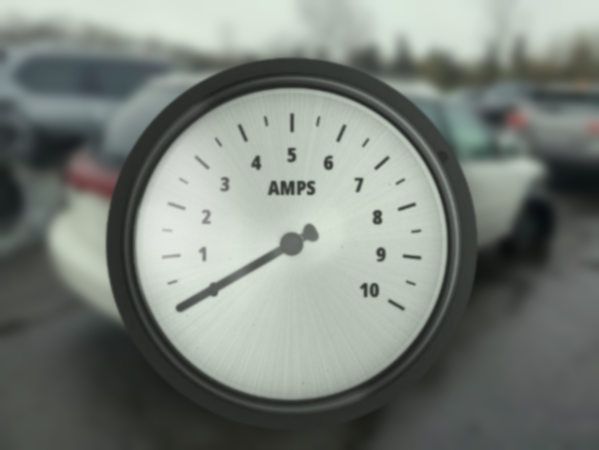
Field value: 0 A
